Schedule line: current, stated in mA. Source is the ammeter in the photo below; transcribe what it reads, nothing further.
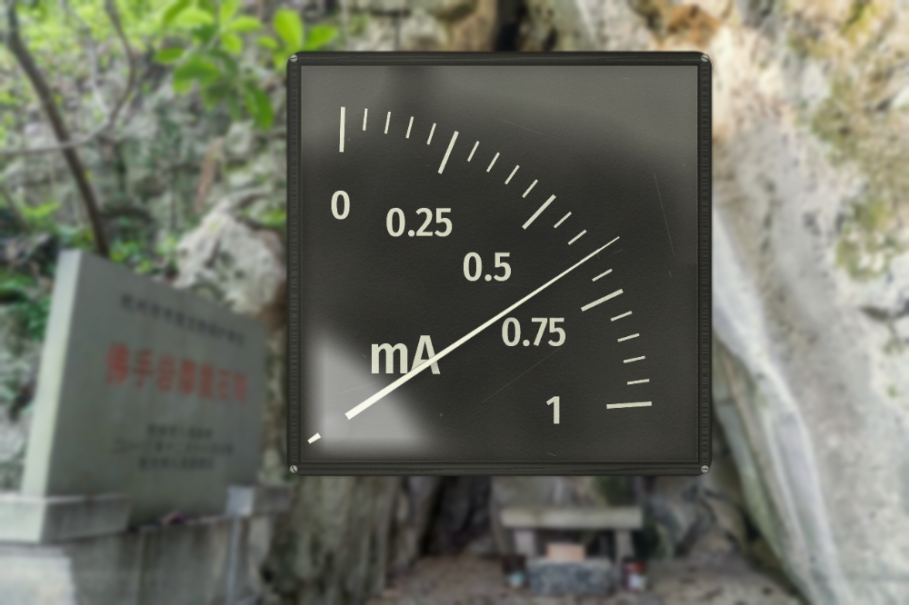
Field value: 0.65 mA
